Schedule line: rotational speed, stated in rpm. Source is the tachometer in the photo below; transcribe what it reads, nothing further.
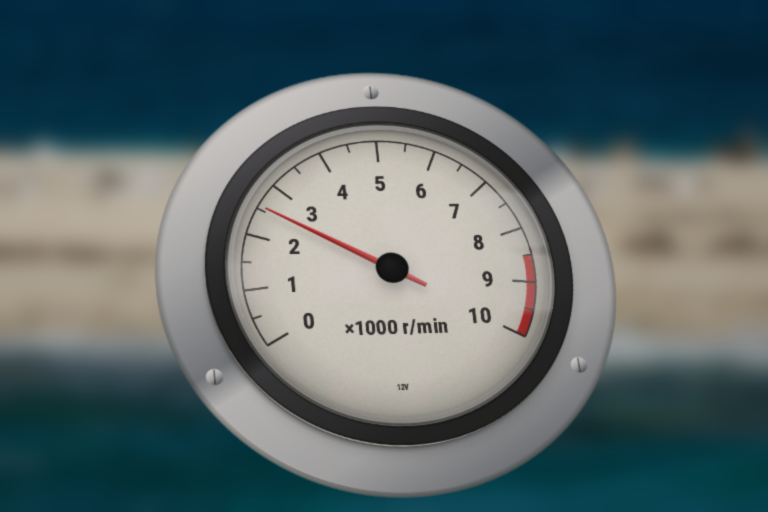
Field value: 2500 rpm
